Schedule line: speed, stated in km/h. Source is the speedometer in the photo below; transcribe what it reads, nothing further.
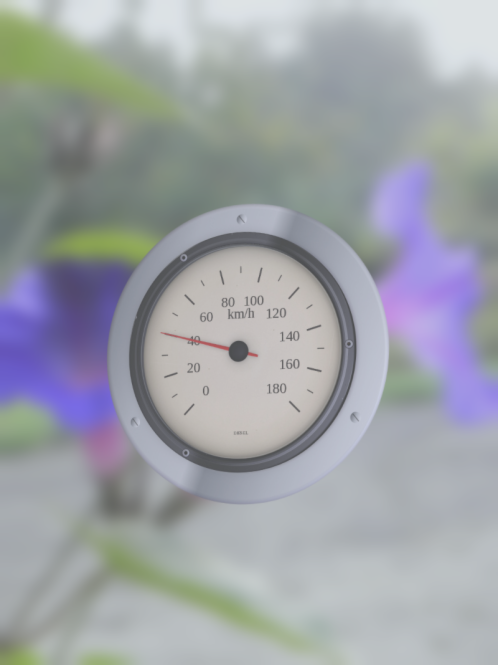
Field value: 40 km/h
